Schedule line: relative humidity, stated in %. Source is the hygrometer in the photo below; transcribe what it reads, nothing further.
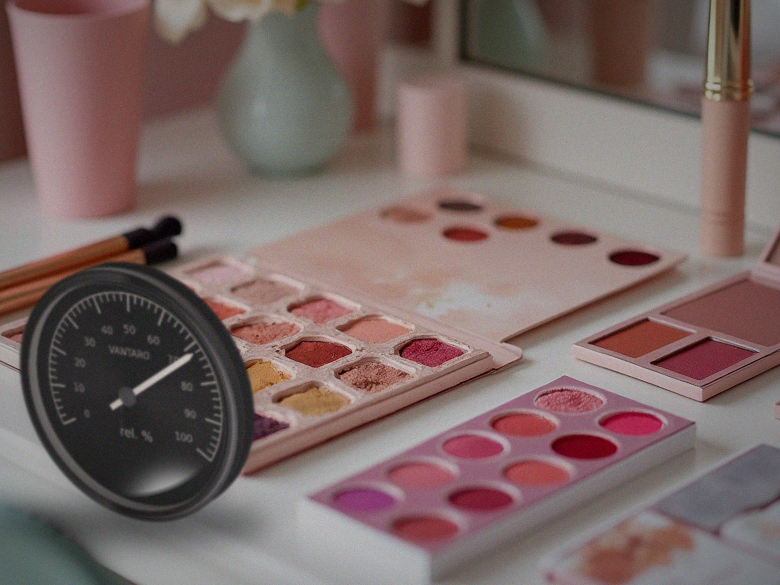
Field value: 72 %
